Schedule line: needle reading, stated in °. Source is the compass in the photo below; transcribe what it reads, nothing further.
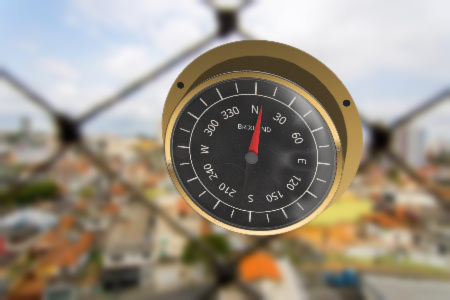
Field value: 7.5 °
